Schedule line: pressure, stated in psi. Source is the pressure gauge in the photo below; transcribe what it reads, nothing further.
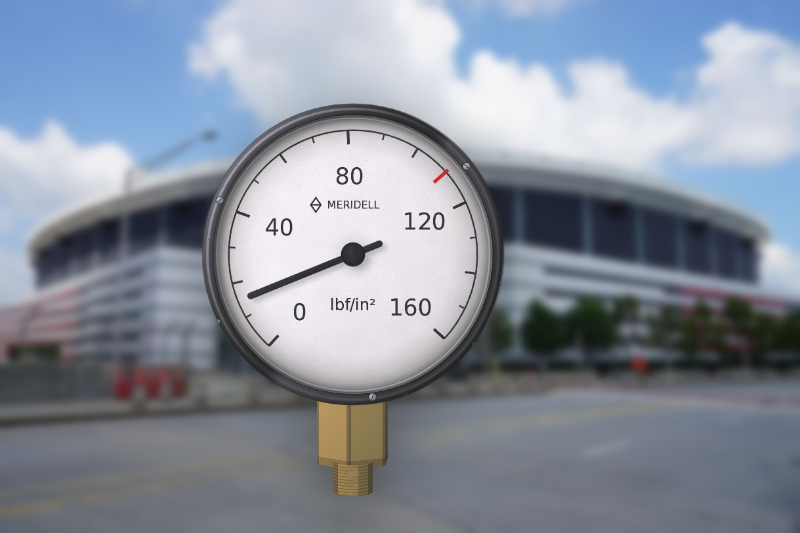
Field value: 15 psi
